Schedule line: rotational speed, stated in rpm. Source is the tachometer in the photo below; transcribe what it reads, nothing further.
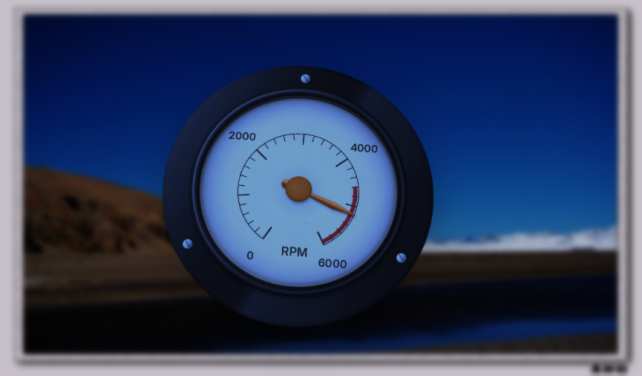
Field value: 5200 rpm
